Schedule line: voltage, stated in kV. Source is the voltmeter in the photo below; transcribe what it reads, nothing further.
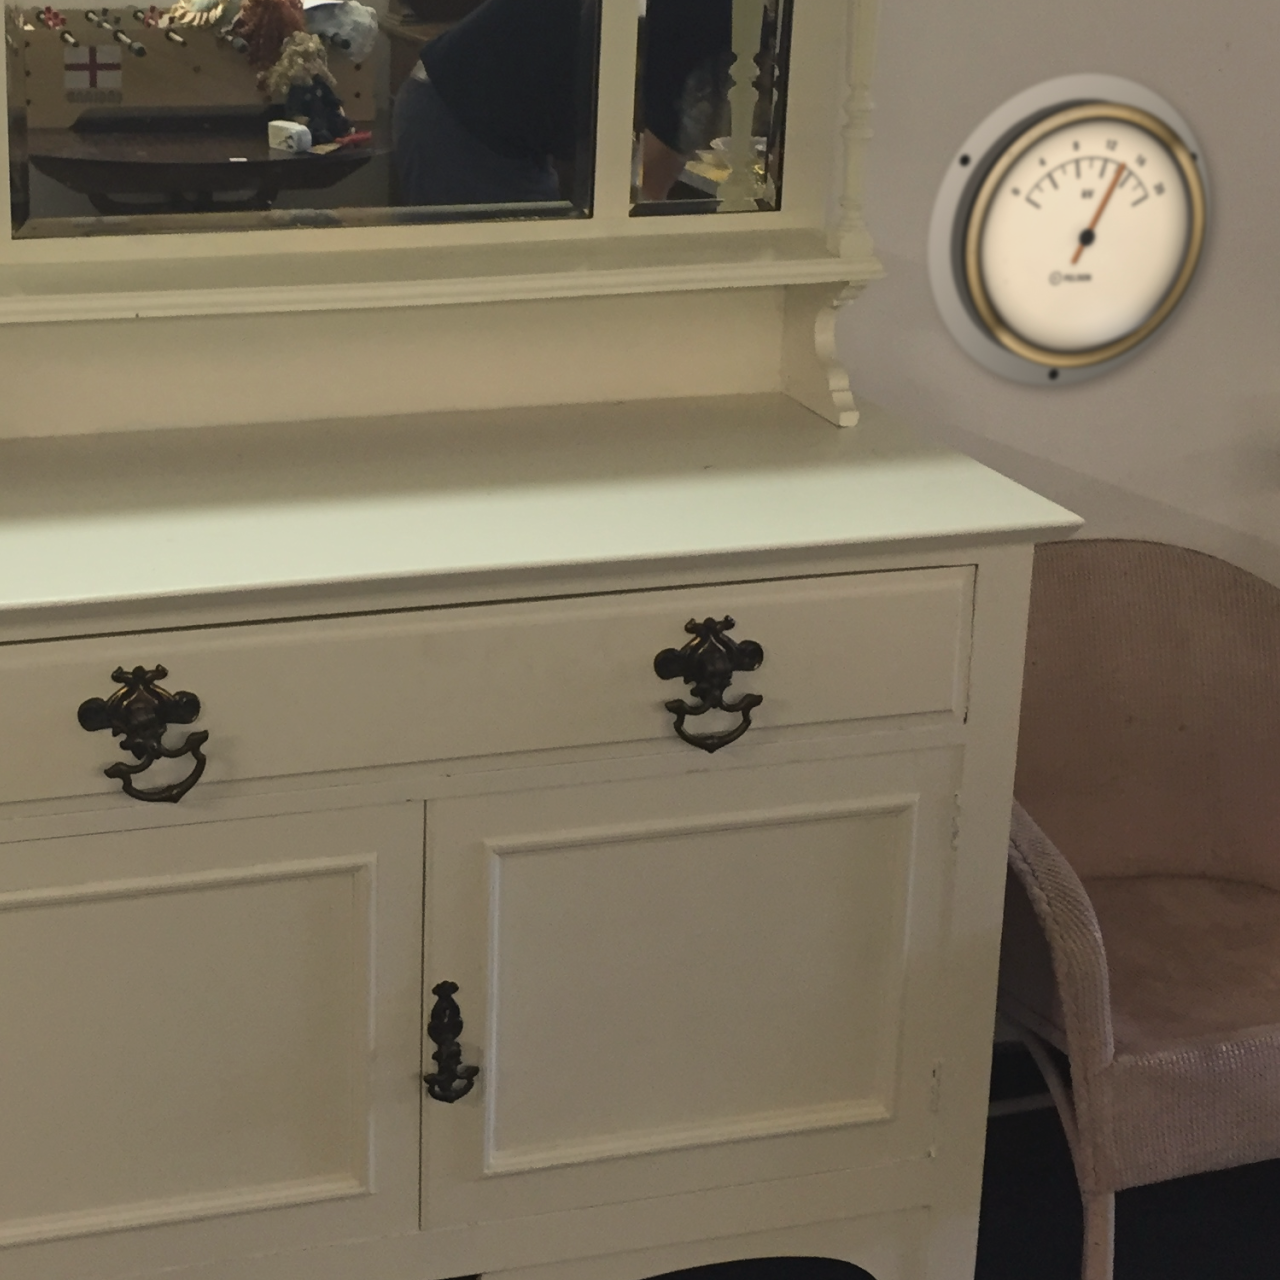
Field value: 14 kV
